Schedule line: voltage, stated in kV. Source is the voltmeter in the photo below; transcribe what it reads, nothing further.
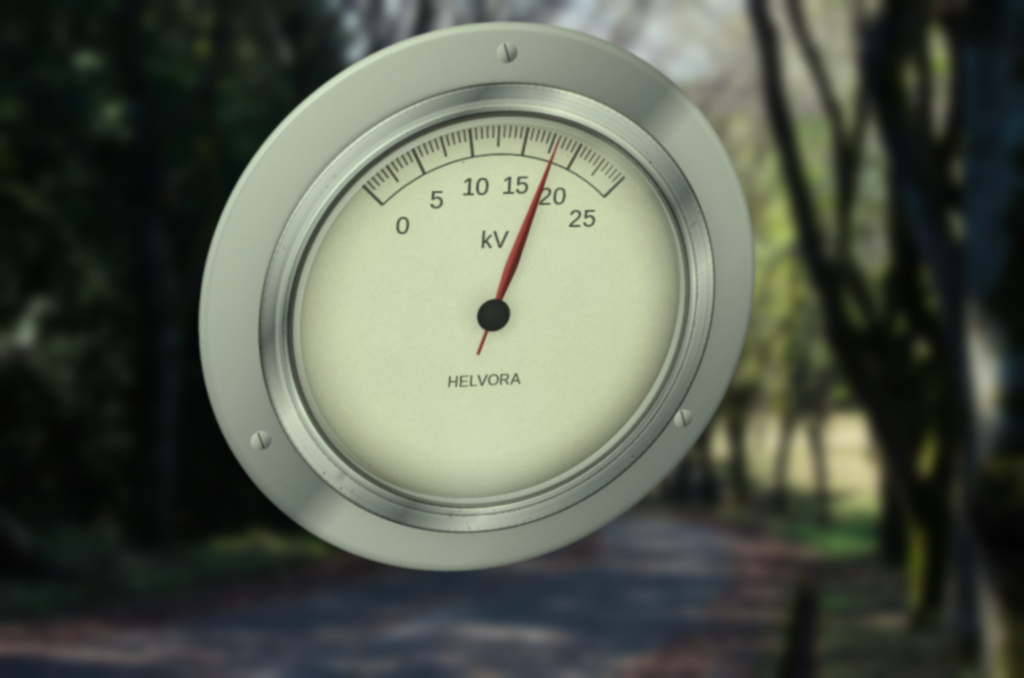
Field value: 17.5 kV
